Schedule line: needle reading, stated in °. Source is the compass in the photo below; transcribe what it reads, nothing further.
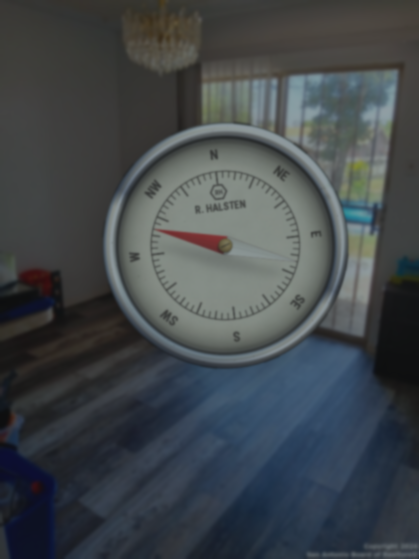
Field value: 290 °
